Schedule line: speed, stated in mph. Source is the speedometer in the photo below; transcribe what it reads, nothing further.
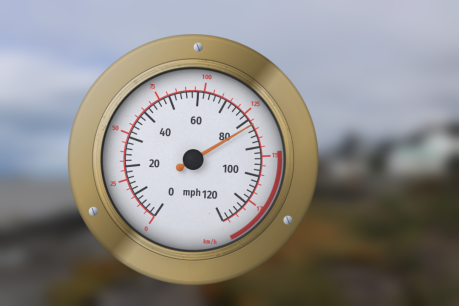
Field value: 82 mph
